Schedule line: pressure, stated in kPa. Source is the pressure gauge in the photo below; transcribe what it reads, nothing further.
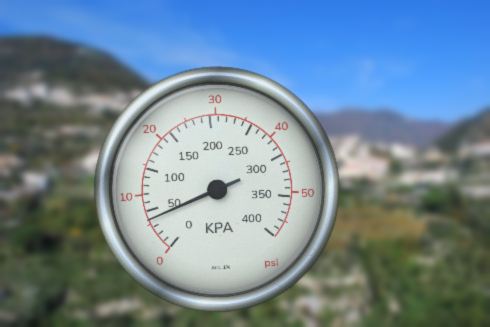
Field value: 40 kPa
